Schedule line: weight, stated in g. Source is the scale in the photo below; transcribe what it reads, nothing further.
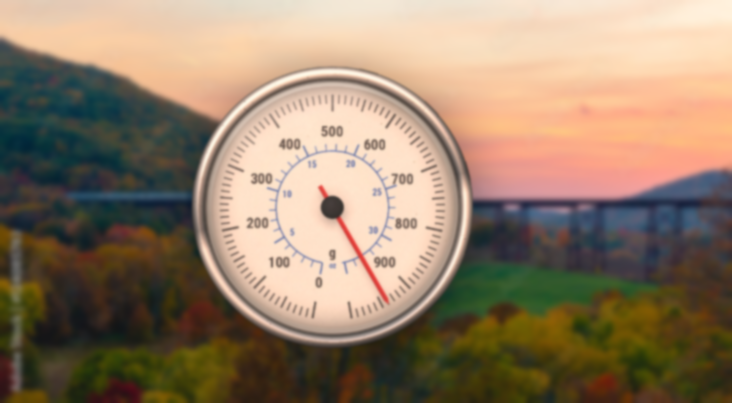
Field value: 940 g
